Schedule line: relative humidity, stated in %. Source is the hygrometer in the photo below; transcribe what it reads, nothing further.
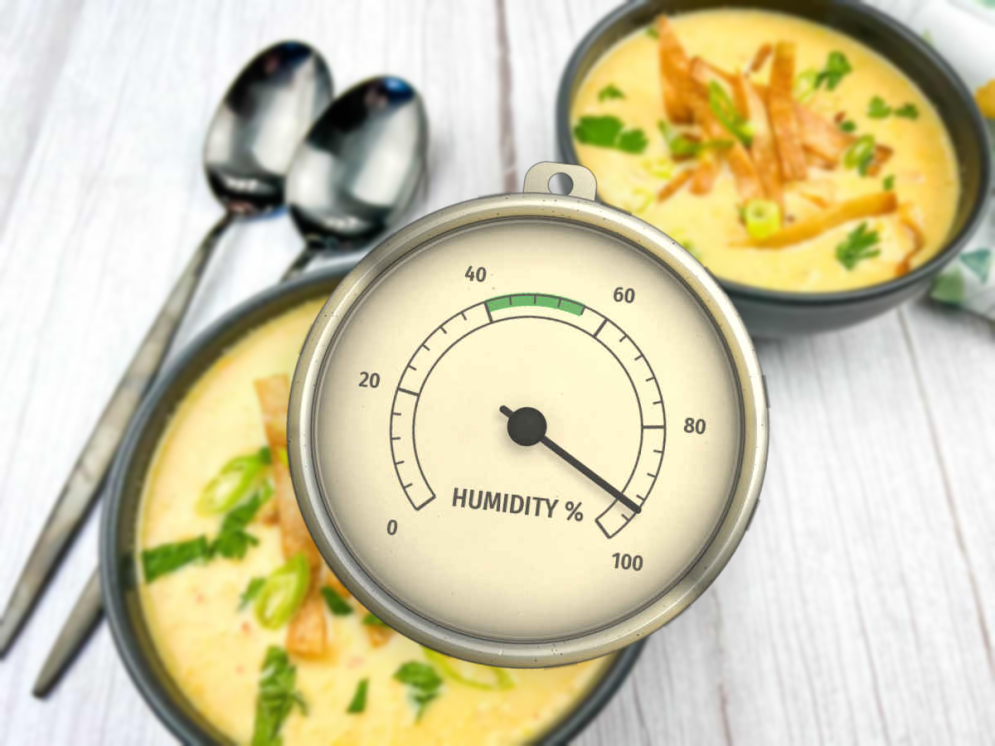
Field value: 94 %
